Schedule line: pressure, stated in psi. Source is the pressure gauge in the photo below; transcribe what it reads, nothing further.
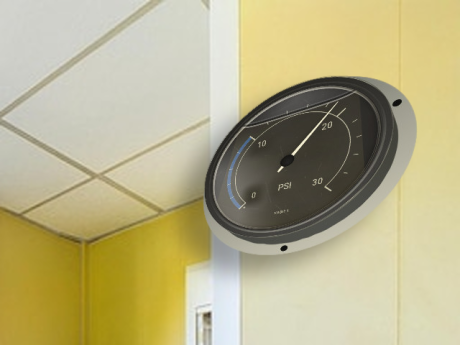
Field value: 19 psi
